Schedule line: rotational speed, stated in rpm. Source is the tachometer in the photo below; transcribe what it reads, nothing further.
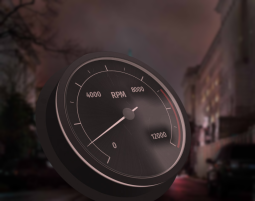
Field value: 1000 rpm
